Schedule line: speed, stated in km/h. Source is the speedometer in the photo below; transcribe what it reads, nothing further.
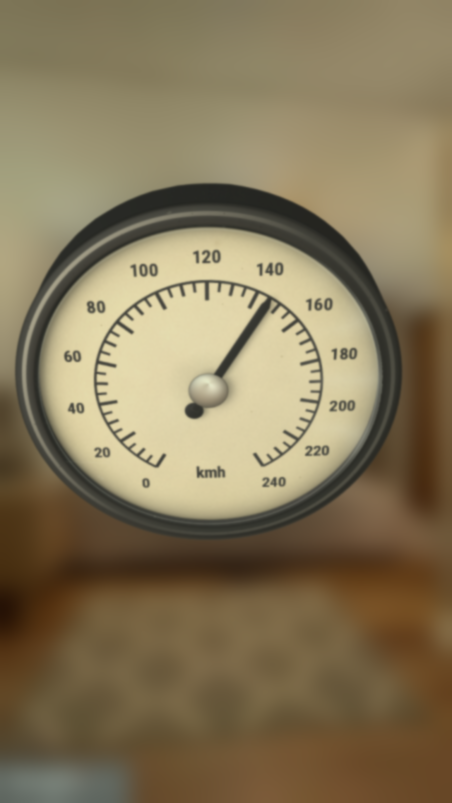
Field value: 145 km/h
